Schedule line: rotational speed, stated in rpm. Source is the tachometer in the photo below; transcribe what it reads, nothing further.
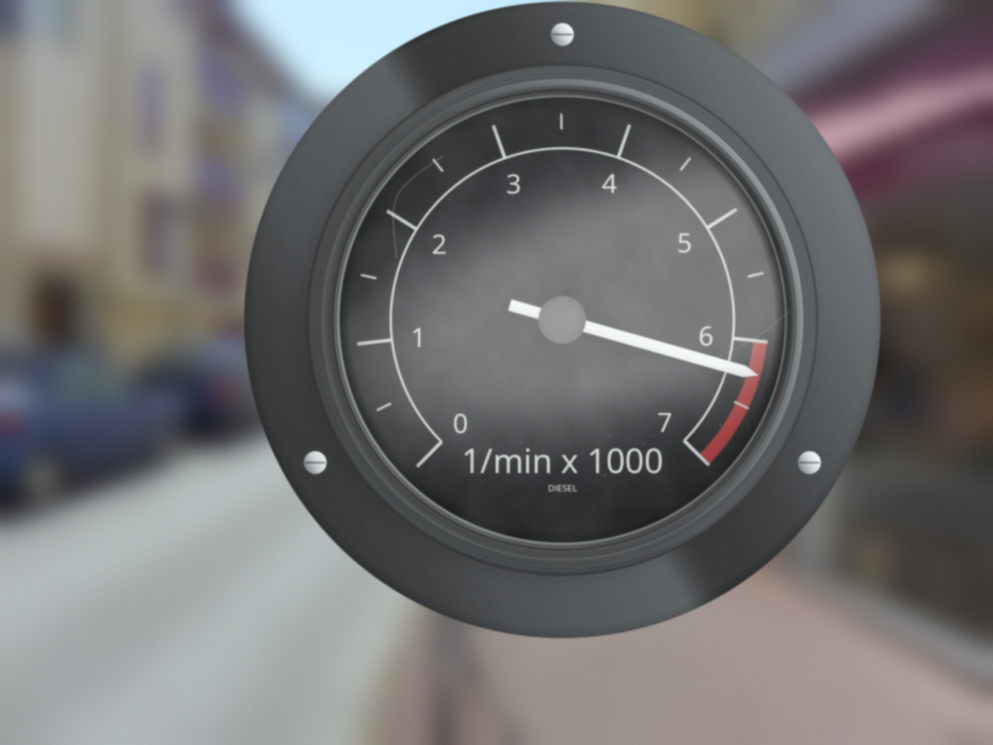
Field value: 6250 rpm
